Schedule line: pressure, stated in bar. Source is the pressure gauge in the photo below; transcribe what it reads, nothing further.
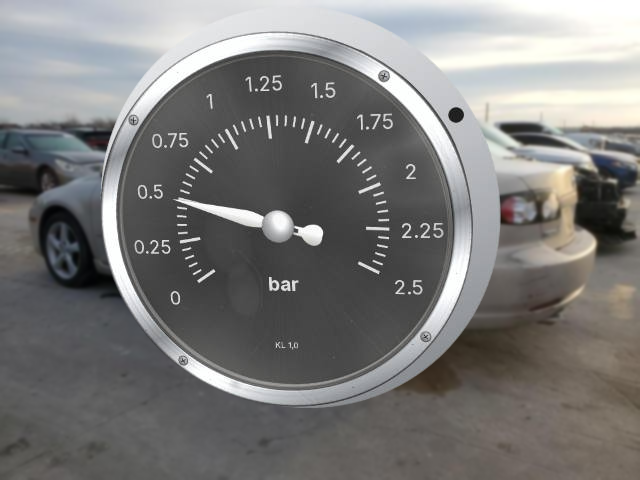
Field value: 0.5 bar
